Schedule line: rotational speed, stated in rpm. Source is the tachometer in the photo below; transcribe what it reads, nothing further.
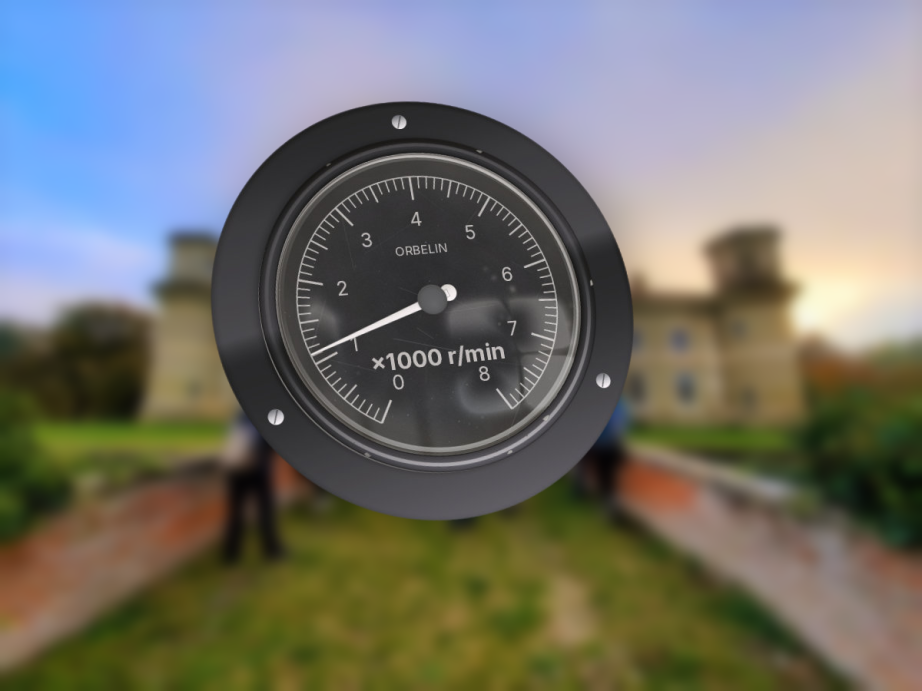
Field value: 1100 rpm
